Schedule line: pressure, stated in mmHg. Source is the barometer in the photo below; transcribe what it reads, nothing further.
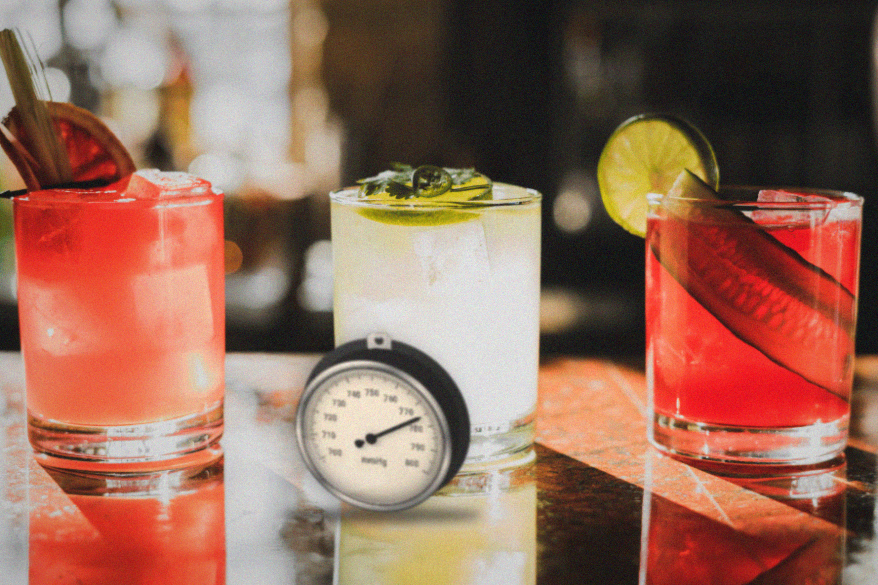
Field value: 775 mmHg
